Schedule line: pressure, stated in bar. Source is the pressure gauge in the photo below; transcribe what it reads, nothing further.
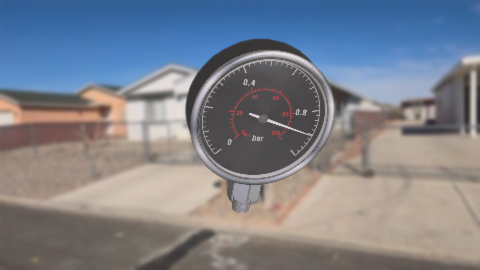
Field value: 0.9 bar
